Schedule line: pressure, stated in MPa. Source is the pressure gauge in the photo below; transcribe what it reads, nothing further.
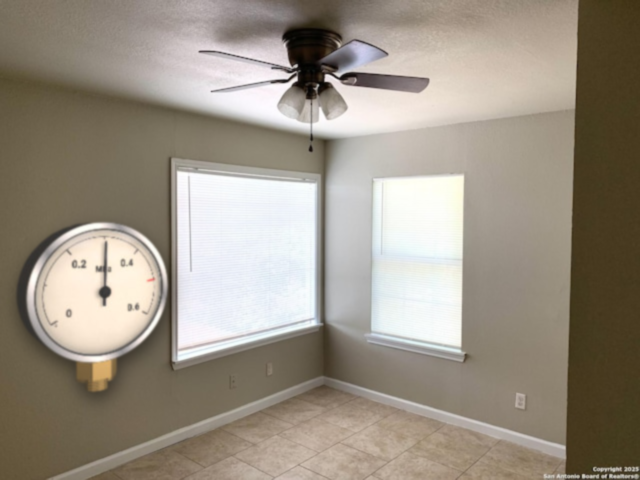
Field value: 0.3 MPa
